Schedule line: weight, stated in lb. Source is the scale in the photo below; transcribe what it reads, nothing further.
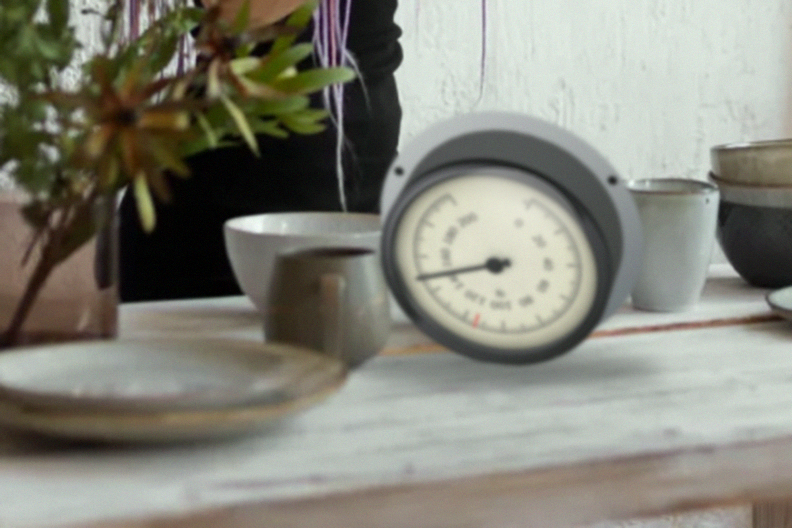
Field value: 150 lb
